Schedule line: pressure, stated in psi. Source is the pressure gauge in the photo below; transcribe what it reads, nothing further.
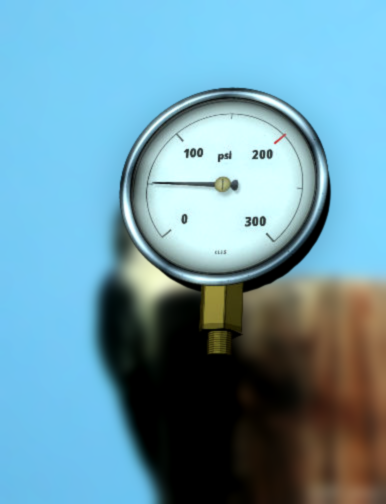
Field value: 50 psi
